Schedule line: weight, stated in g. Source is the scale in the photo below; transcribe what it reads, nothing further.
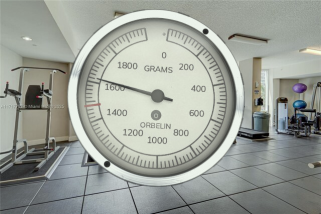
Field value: 1620 g
